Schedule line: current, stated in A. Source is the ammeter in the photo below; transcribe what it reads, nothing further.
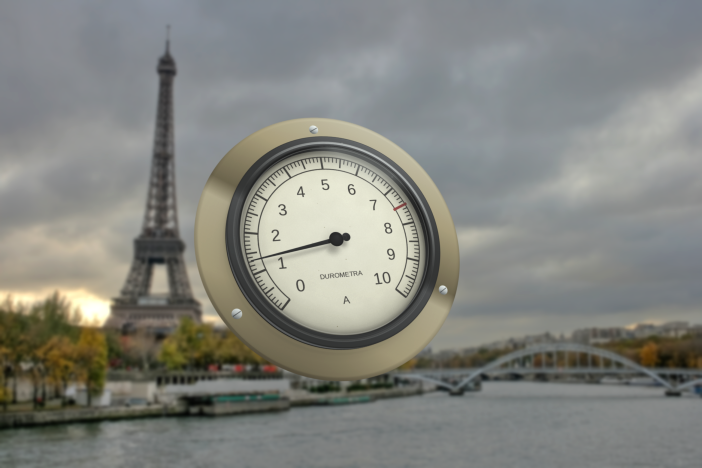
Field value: 1.3 A
